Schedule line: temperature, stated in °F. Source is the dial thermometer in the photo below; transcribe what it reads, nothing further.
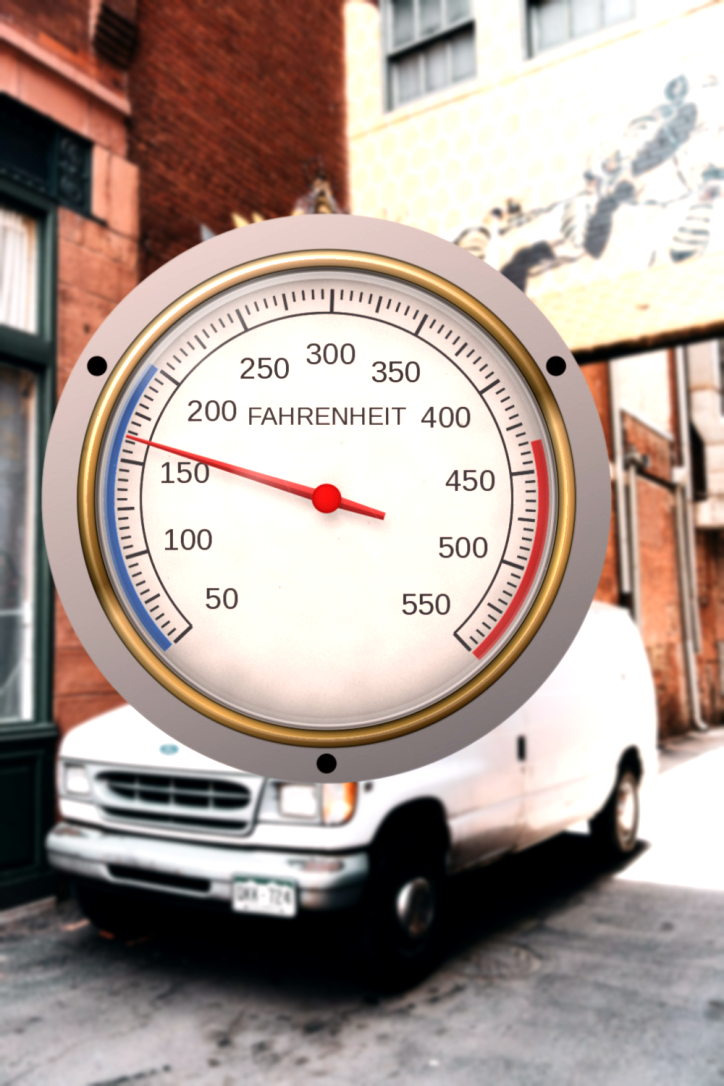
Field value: 162.5 °F
